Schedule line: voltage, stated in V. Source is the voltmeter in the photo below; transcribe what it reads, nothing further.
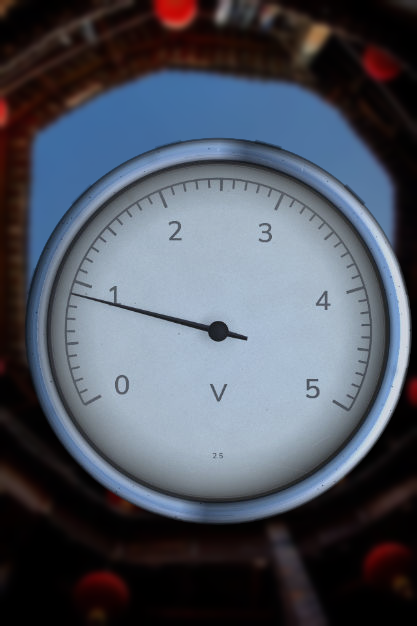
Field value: 0.9 V
